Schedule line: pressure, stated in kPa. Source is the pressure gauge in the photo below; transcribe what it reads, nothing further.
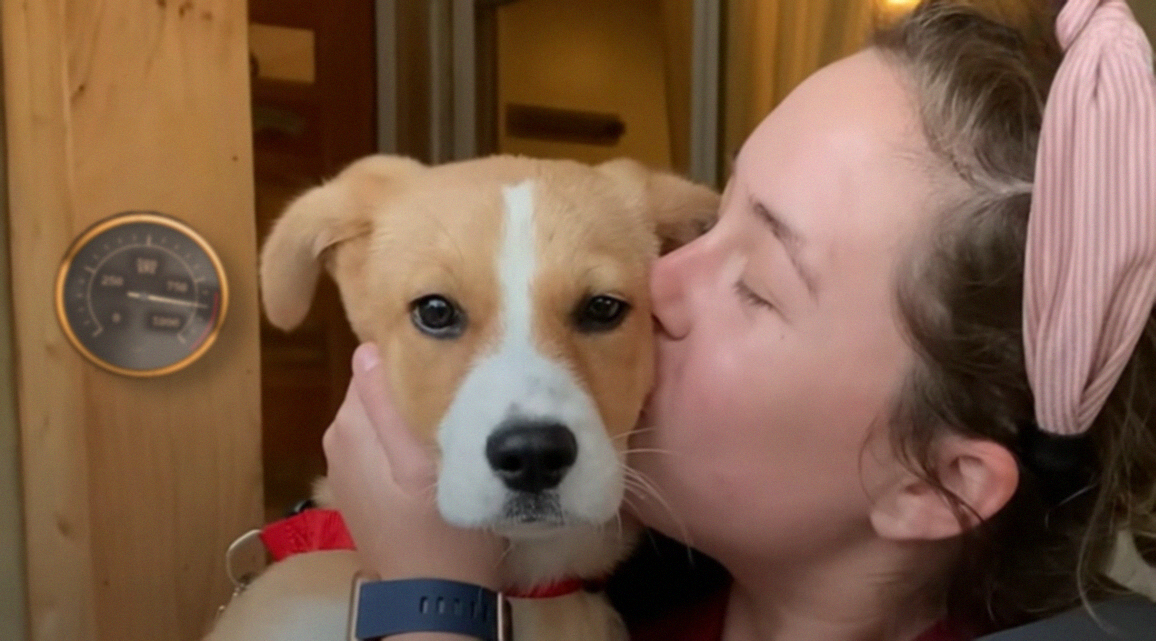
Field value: 850 kPa
